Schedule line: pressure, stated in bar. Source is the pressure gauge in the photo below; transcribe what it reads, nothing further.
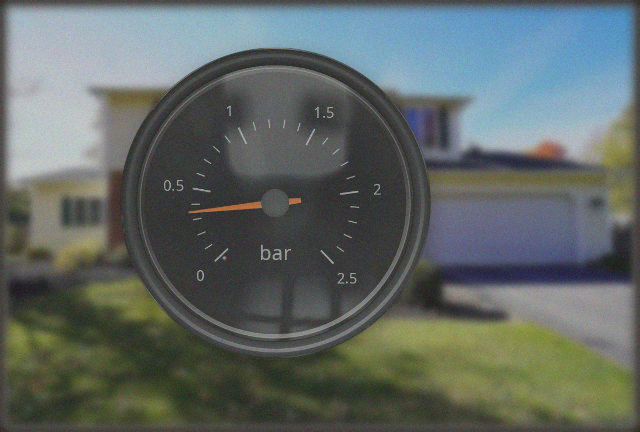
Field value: 0.35 bar
